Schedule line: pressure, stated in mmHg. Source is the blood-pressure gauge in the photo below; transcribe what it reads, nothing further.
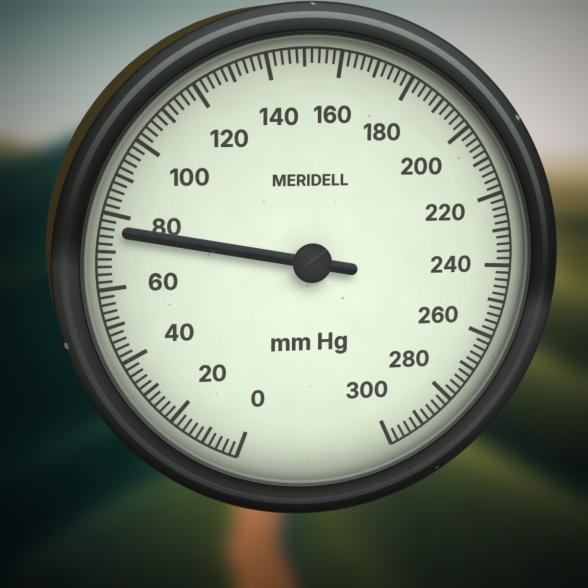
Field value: 76 mmHg
